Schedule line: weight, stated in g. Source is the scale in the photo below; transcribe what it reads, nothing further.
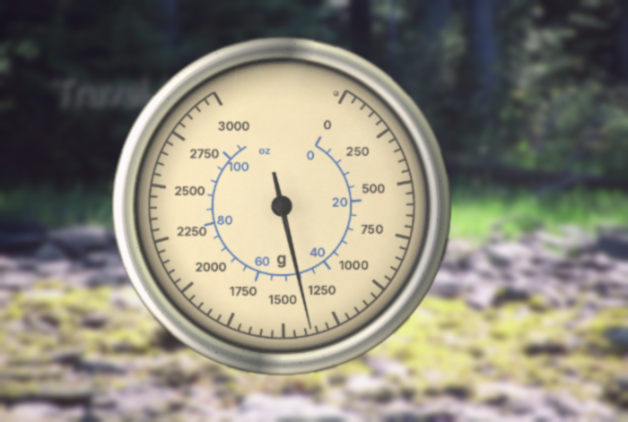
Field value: 1375 g
